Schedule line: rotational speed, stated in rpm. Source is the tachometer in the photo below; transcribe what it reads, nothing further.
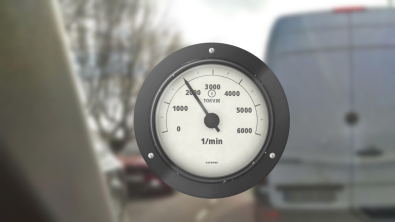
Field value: 2000 rpm
